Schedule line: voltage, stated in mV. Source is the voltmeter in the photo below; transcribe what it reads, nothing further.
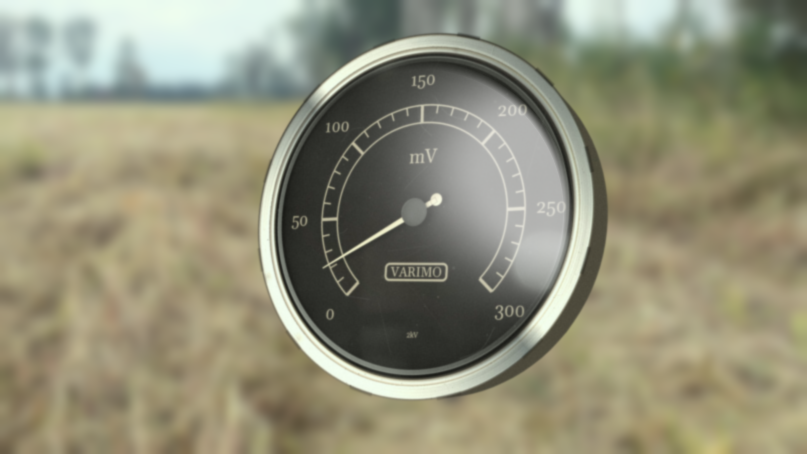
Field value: 20 mV
